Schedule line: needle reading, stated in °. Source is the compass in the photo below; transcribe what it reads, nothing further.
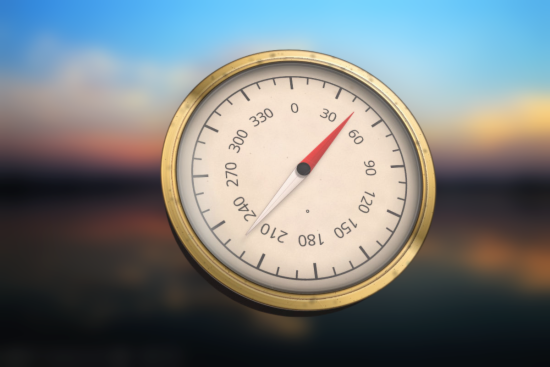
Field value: 45 °
